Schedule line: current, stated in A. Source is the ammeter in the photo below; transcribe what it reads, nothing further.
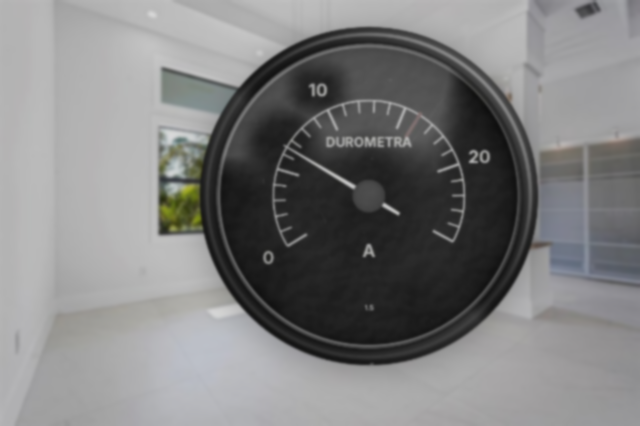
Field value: 6.5 A
